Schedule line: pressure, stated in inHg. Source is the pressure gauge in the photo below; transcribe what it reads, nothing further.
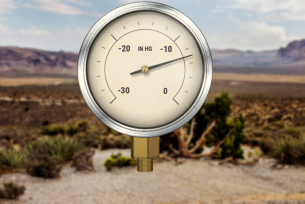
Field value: -7 inHg
